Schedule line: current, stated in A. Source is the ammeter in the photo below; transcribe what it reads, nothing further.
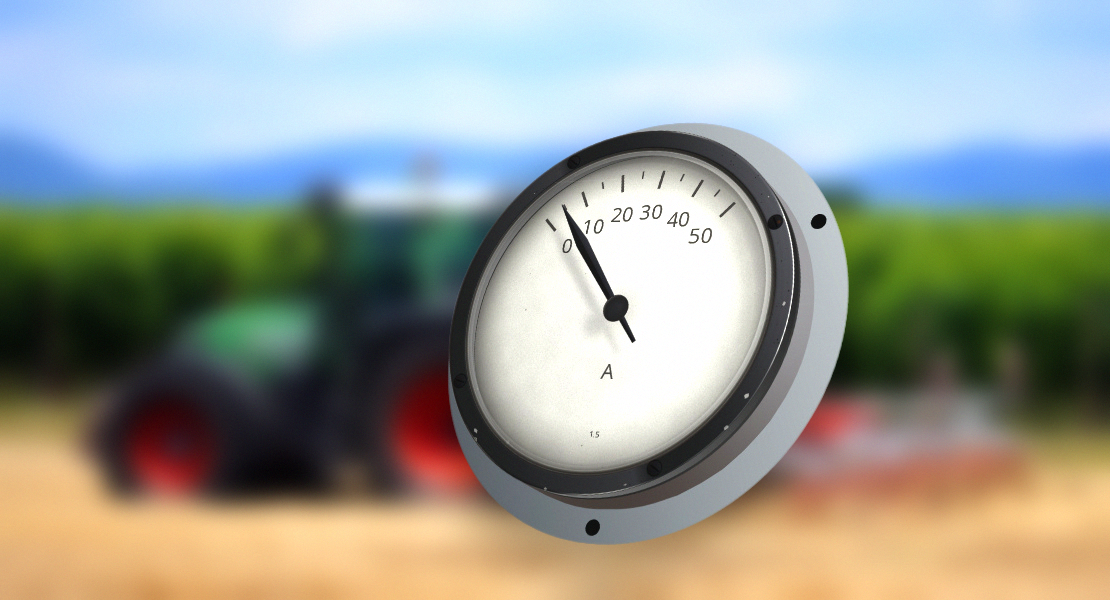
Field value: 5 A
